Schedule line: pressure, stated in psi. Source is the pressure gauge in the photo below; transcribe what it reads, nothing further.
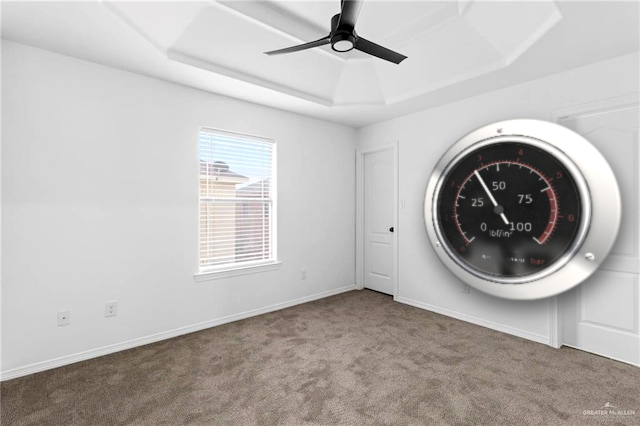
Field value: 40 psi
